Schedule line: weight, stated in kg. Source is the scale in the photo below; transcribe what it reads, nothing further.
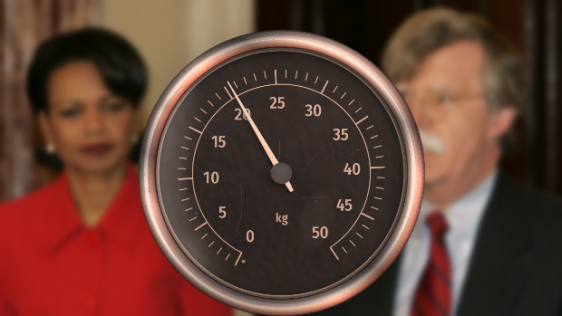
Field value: 20.5 kg
